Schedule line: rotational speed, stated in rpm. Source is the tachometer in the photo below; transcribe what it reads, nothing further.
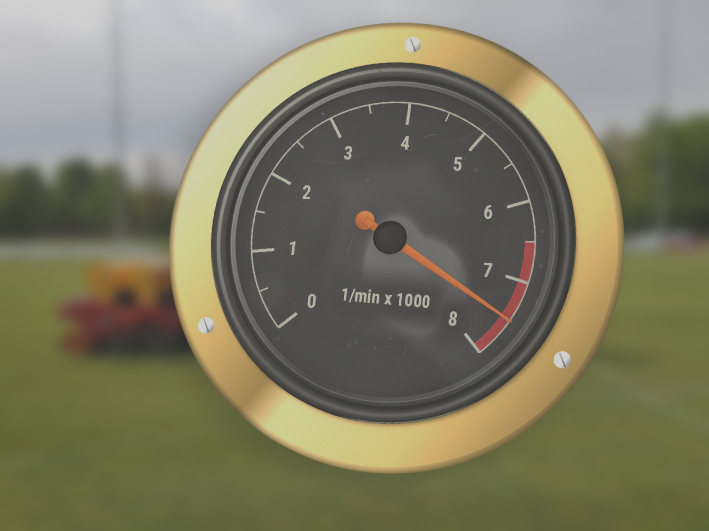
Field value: 7500 rpm
